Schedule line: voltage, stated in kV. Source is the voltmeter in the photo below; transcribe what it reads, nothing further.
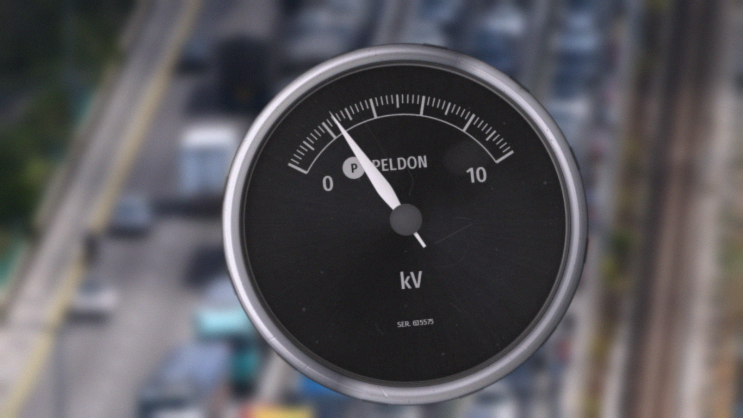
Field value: 2.4 kV
